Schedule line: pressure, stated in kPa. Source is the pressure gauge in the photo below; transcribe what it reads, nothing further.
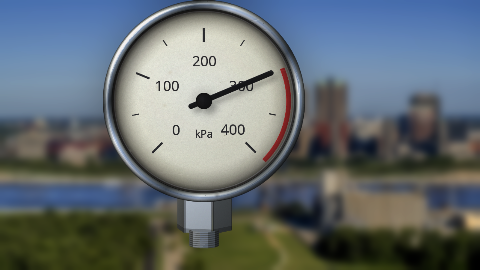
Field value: 300 kPa
